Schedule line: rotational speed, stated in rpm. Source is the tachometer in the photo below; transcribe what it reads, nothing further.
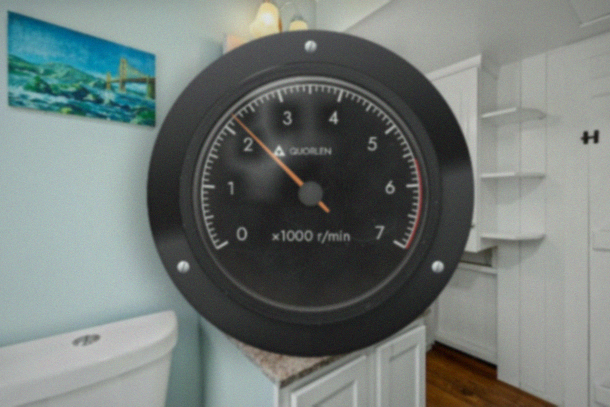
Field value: 2200 rpm
